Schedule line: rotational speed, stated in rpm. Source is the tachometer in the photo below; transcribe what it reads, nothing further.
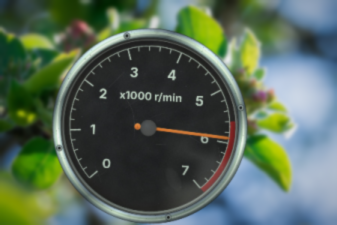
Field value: 5900 rpm
